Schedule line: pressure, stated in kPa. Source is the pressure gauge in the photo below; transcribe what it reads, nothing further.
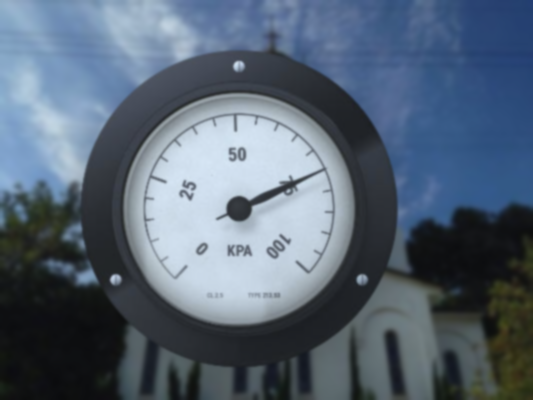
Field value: 75 kPa
